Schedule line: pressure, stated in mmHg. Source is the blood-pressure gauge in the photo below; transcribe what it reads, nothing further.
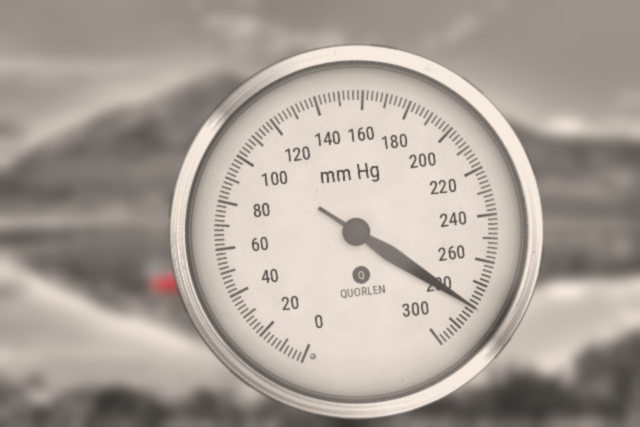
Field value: 280 mmHg
